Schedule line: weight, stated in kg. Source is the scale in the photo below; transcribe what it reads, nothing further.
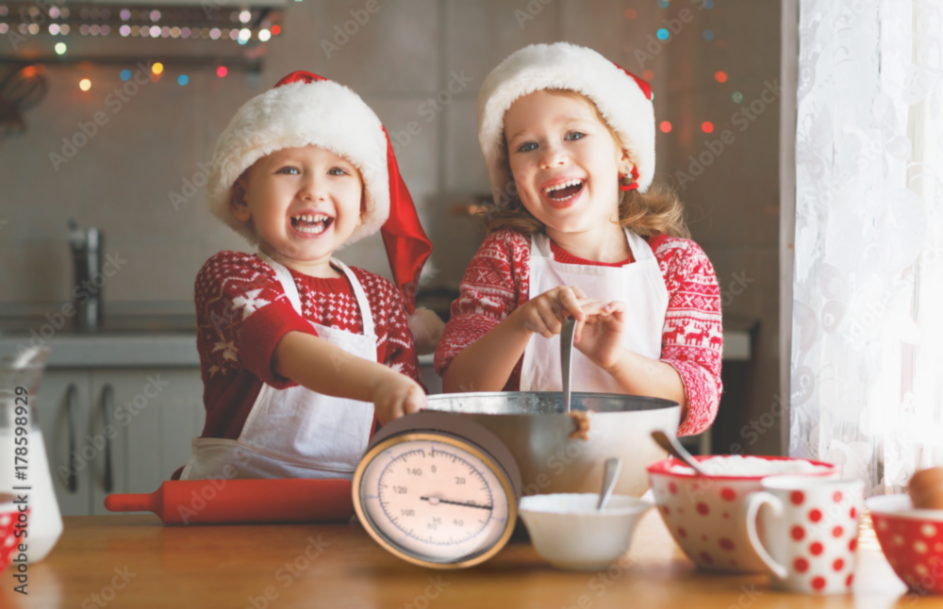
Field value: 40 kg
